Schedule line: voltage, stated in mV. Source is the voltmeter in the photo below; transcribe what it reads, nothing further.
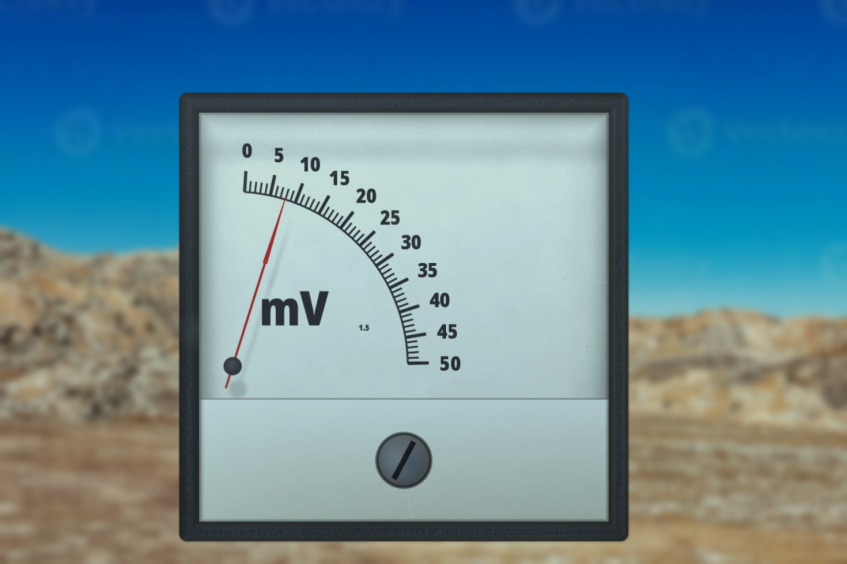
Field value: 8 mV
